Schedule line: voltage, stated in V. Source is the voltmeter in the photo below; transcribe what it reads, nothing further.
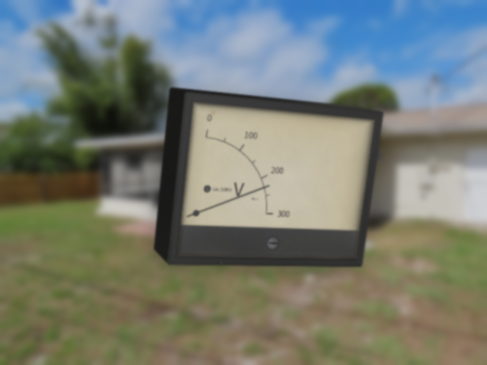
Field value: 225 V
